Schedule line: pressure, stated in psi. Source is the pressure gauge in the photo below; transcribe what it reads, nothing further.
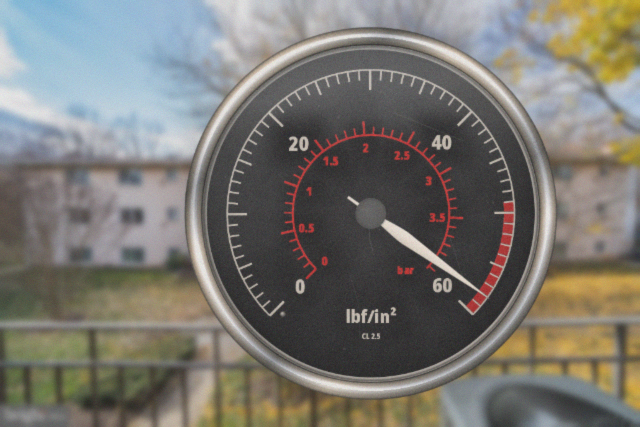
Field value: 58 psi
